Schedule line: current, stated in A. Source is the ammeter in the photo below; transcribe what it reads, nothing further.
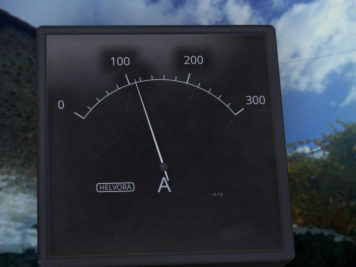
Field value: 110 A
